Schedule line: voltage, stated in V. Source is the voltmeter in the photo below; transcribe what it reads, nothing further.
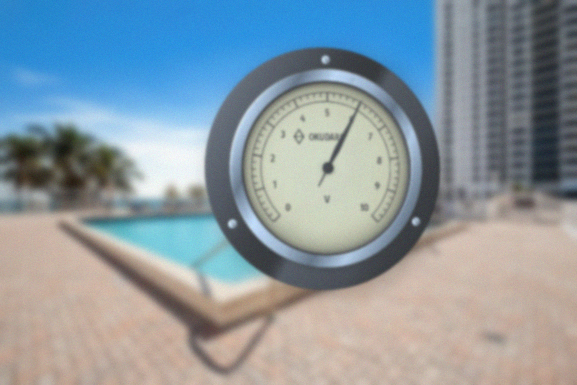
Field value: 6 V
